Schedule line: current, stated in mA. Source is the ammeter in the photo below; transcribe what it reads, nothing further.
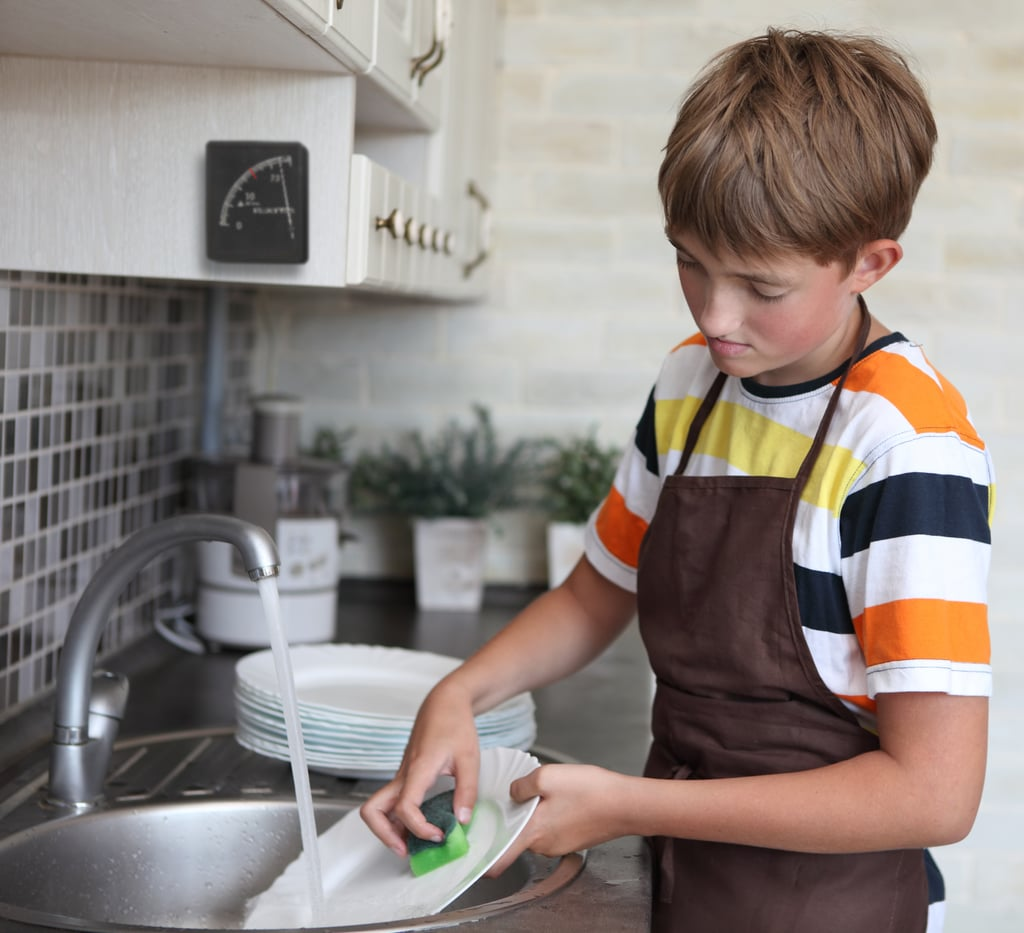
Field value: 22.5 mA
